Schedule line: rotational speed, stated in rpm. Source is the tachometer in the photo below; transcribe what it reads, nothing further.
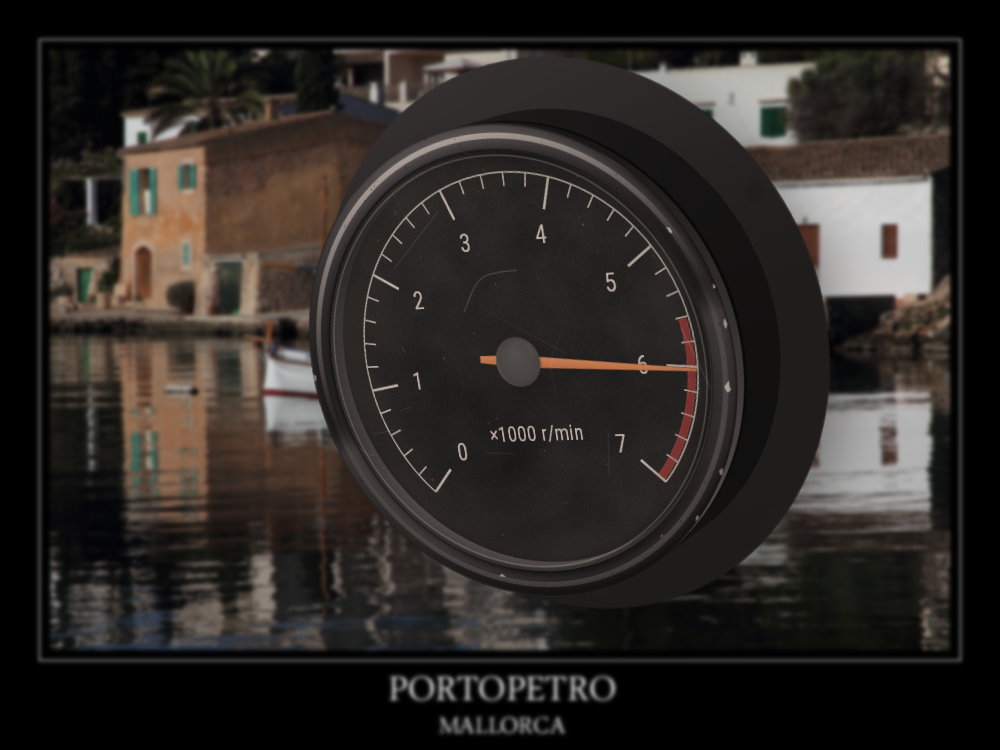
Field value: 6000 rpm
